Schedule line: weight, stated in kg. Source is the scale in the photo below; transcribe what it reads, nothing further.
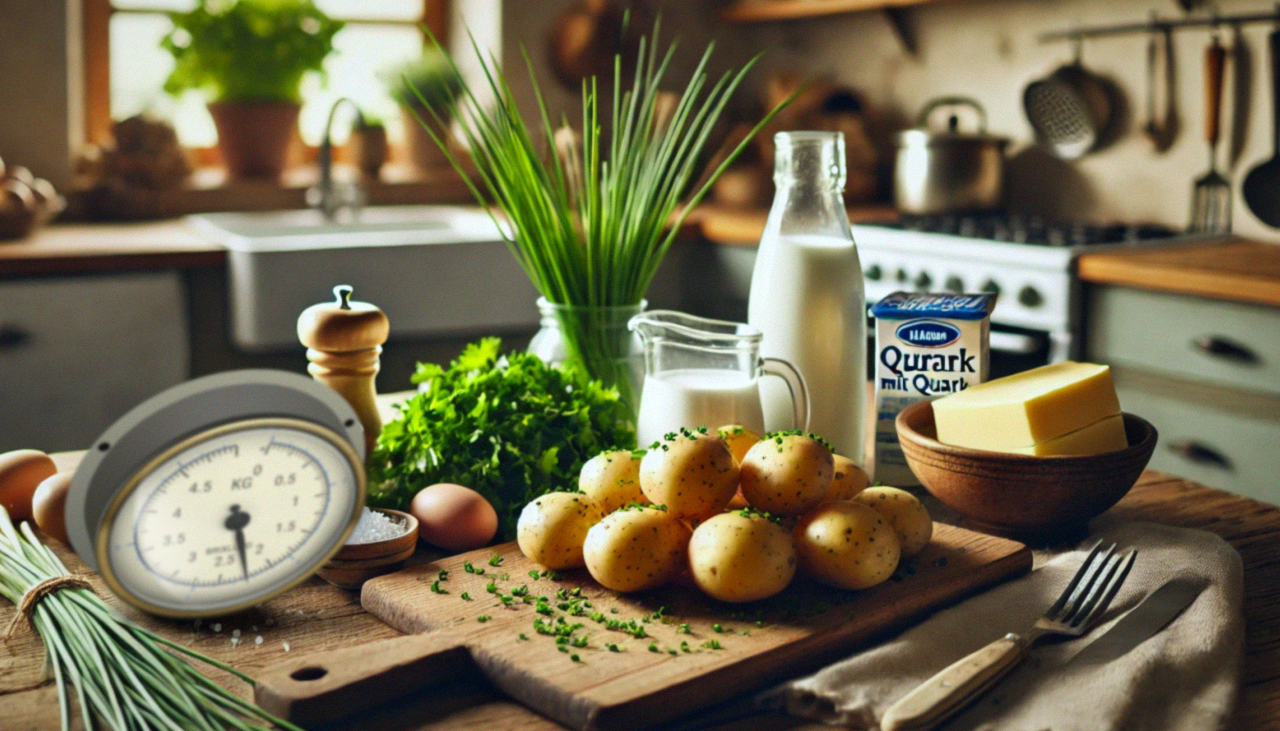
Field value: 2.25 kg
